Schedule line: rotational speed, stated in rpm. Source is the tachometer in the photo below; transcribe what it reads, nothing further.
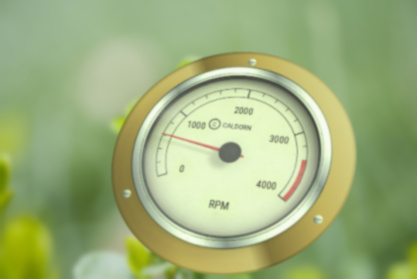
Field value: 600 rpm
